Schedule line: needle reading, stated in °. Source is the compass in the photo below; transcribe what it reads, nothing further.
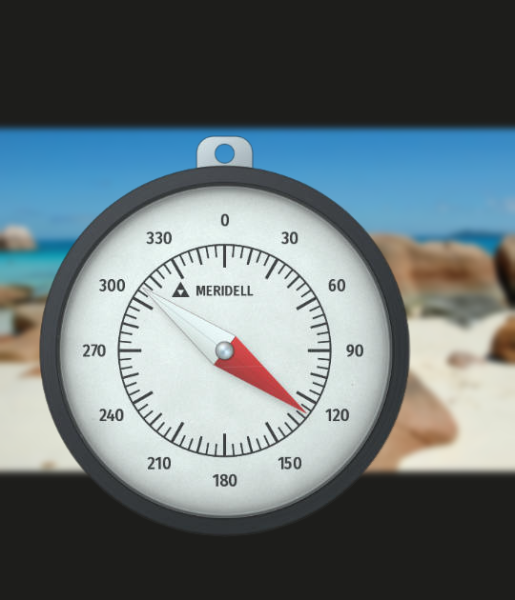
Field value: 127.5 °
